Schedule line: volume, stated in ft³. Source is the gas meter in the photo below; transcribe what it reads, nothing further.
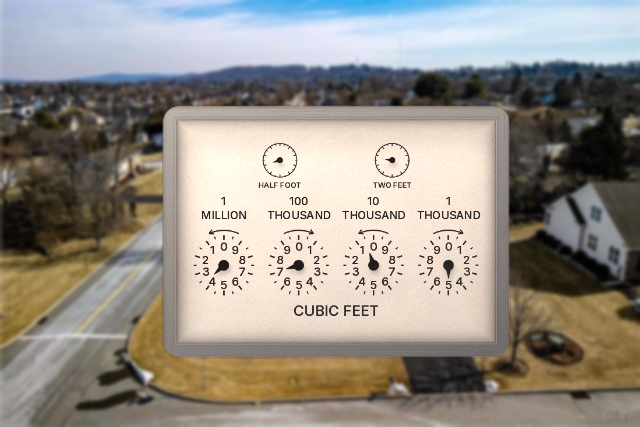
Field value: 370500 ft³
